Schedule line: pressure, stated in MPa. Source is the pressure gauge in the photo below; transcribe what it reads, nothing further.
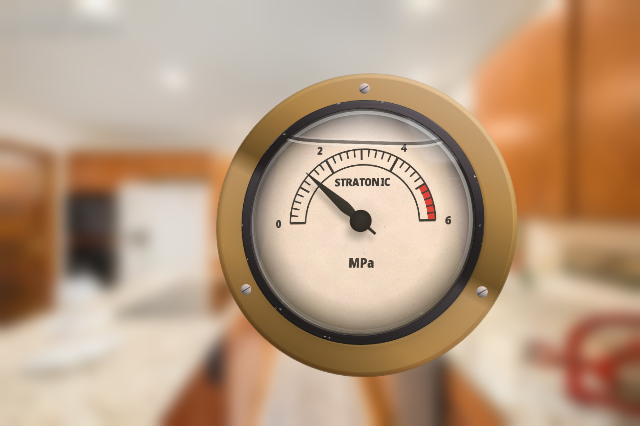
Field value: 1.4 MPa
